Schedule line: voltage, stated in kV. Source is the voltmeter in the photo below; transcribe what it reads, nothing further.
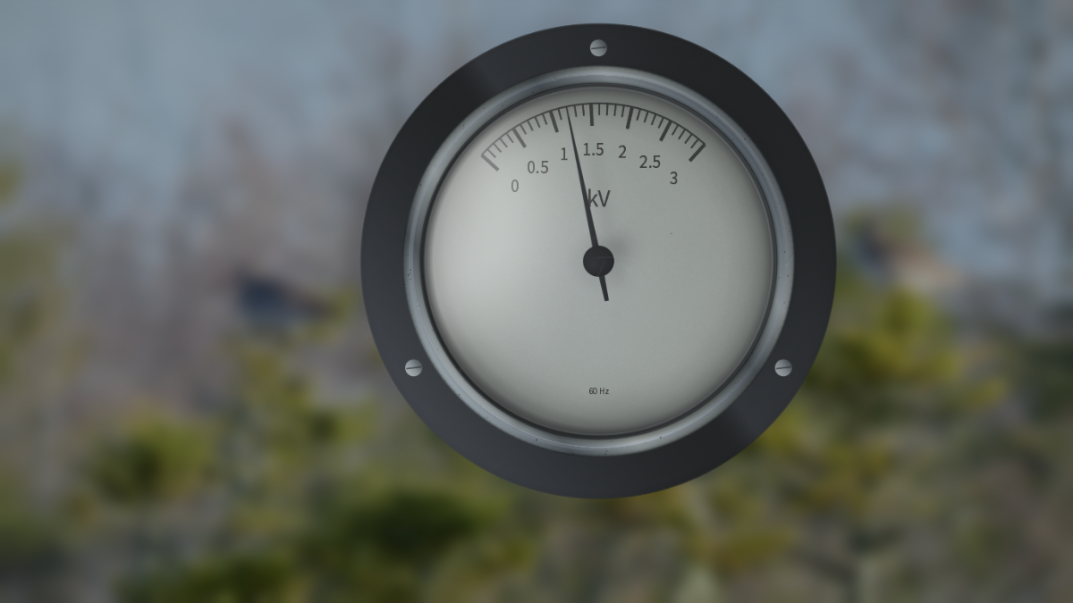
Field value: 1.2 kV
